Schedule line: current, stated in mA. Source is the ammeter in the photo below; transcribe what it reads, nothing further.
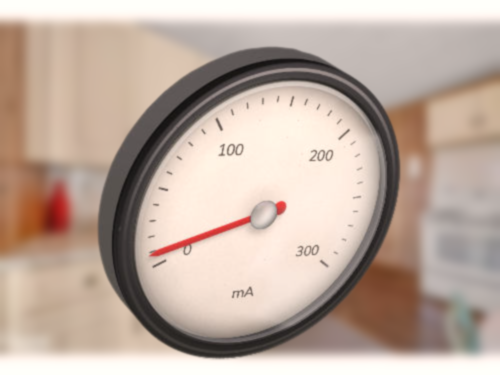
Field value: 10 mA
